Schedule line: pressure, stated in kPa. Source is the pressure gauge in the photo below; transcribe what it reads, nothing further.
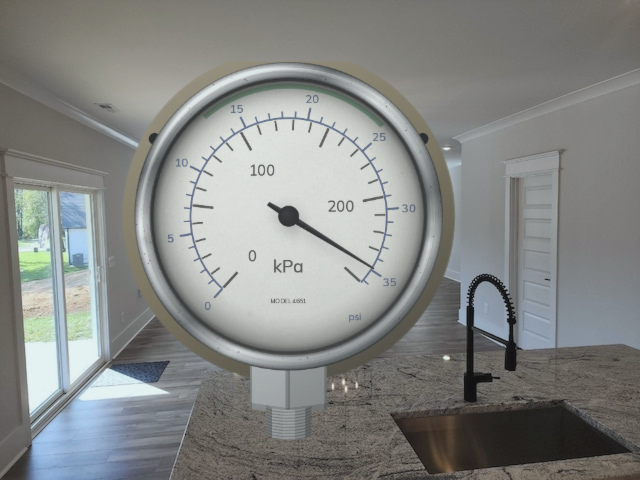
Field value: 240 kPa
